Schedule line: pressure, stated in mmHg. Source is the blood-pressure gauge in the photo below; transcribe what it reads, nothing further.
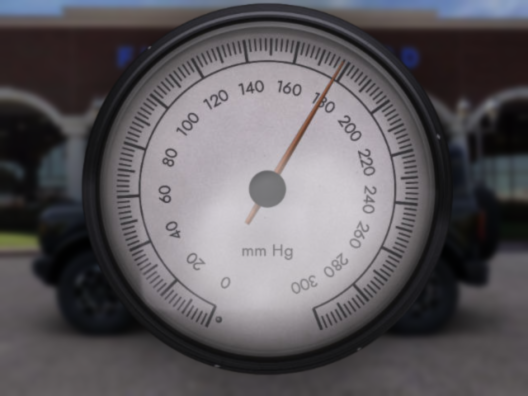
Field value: 178 mmHg
